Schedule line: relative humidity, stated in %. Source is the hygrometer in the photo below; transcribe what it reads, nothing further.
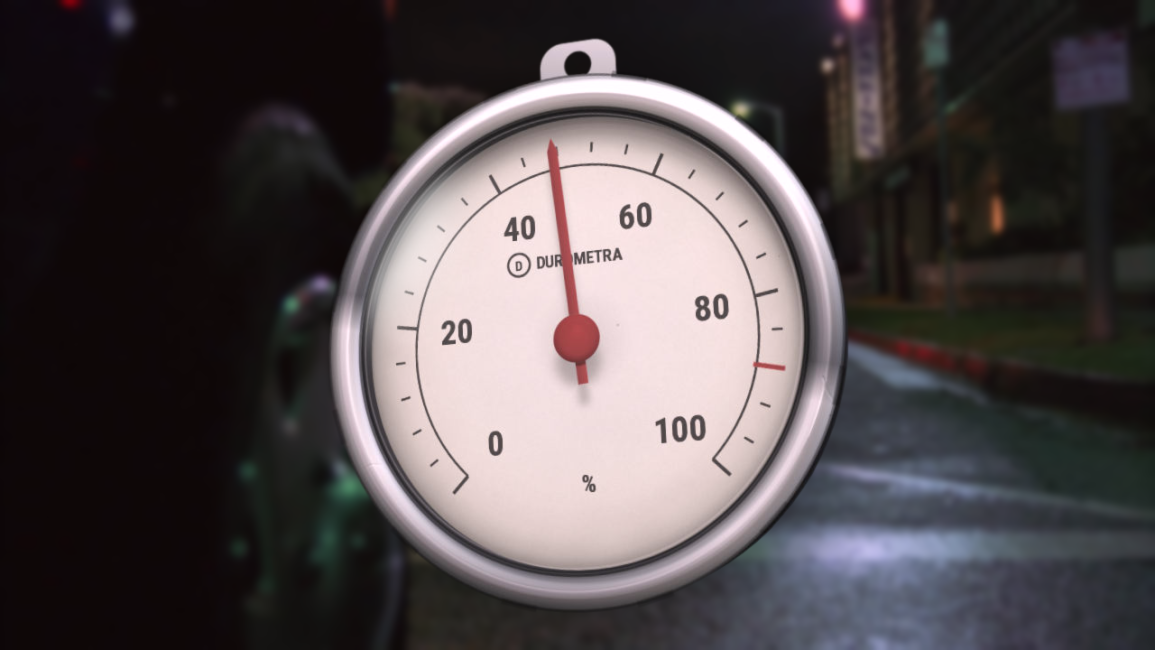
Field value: 48 %
